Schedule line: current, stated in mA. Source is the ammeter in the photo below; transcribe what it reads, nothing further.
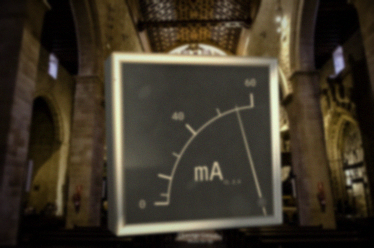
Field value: 55 mA
